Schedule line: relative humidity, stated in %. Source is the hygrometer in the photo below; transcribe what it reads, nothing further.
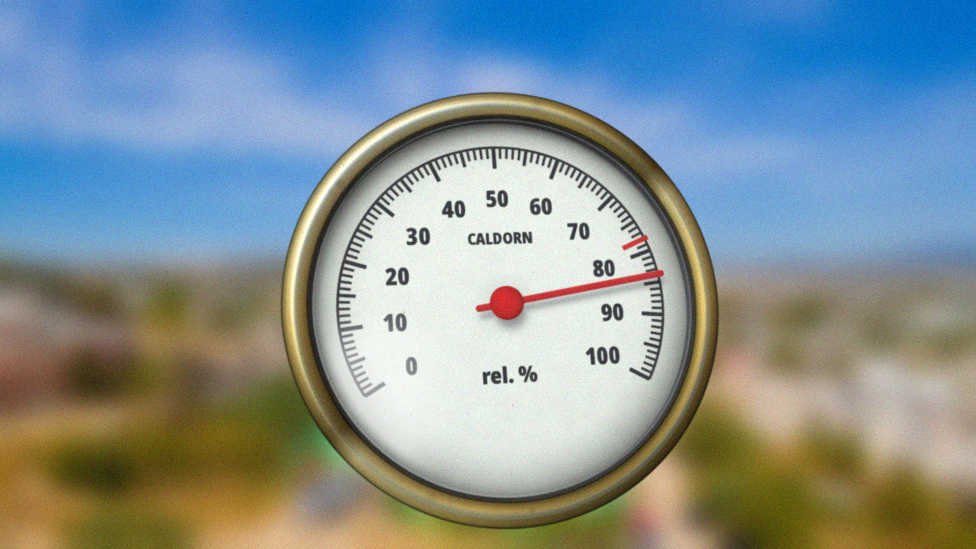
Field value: 84 %
